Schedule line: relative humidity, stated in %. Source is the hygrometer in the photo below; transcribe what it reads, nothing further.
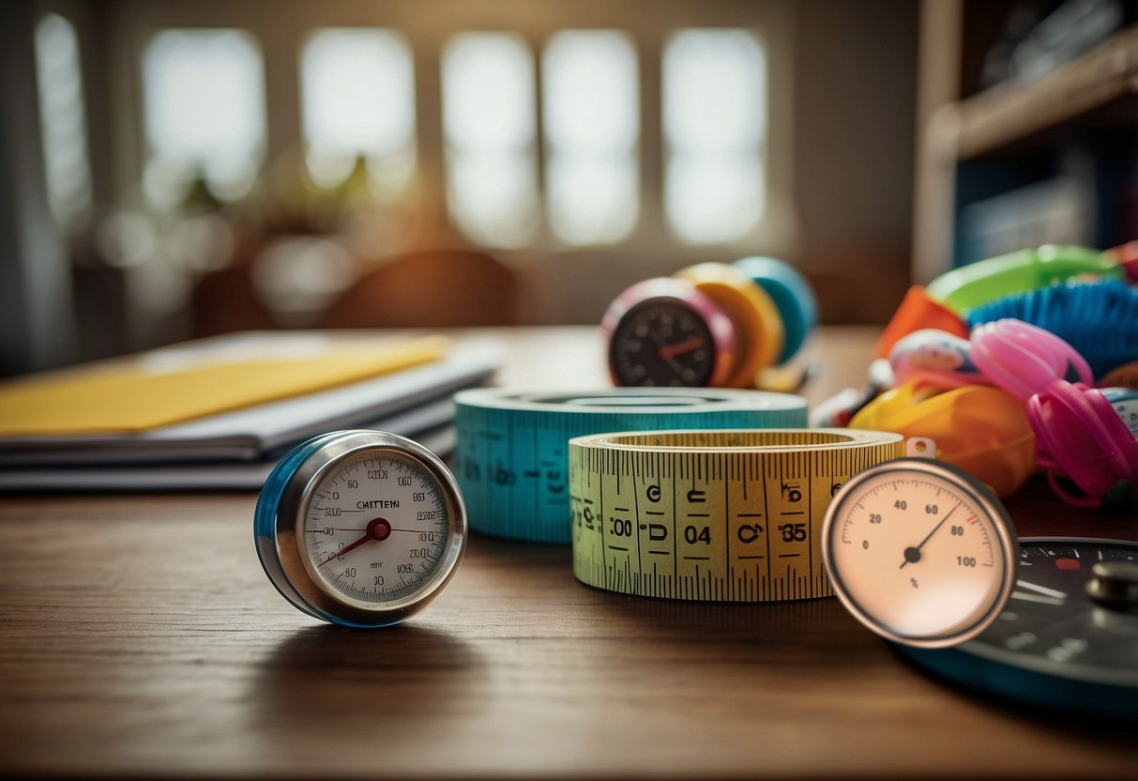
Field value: 70 %
